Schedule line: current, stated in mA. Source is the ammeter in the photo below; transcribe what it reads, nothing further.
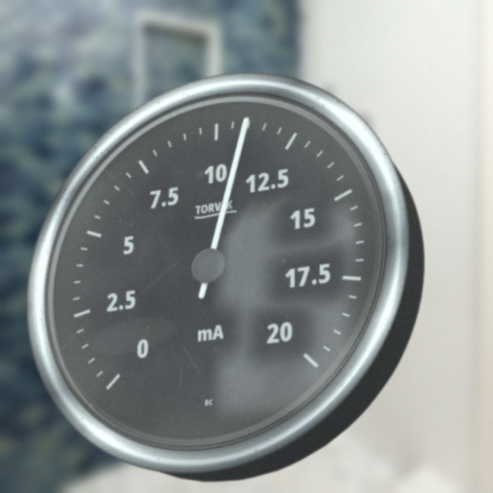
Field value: 11 mA
